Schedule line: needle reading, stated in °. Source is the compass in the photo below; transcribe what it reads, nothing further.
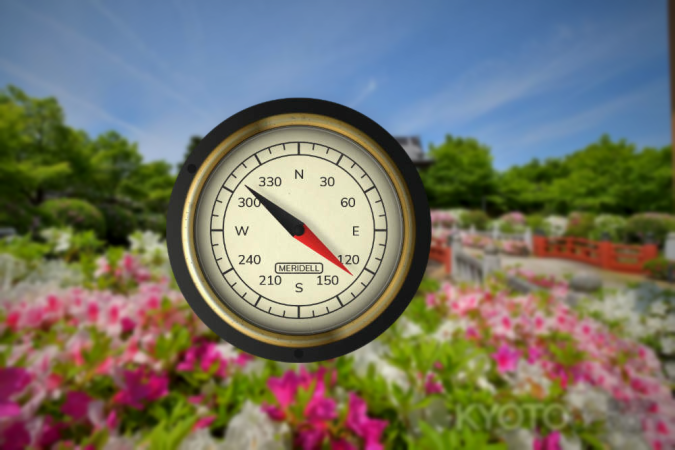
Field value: 130 °
